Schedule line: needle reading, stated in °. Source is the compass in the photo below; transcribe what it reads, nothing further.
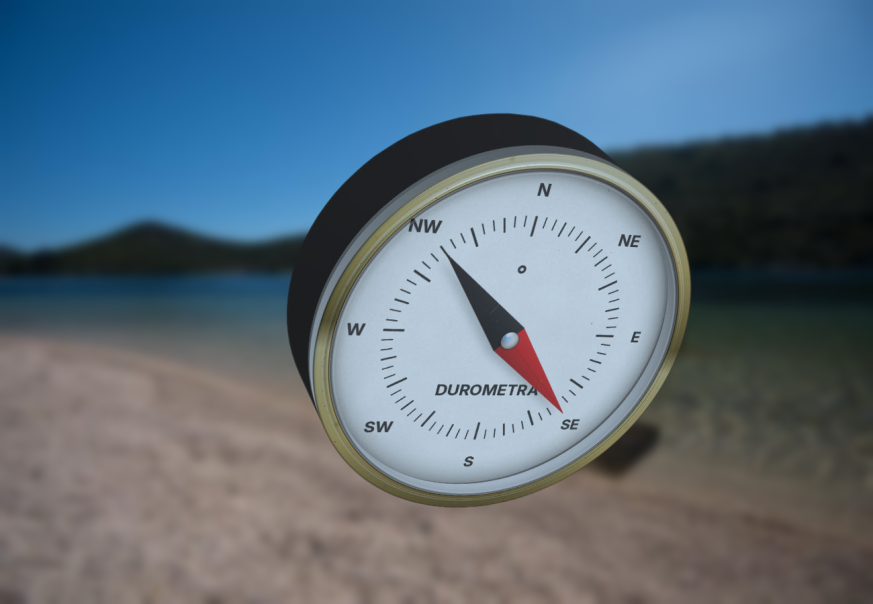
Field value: 135 °
